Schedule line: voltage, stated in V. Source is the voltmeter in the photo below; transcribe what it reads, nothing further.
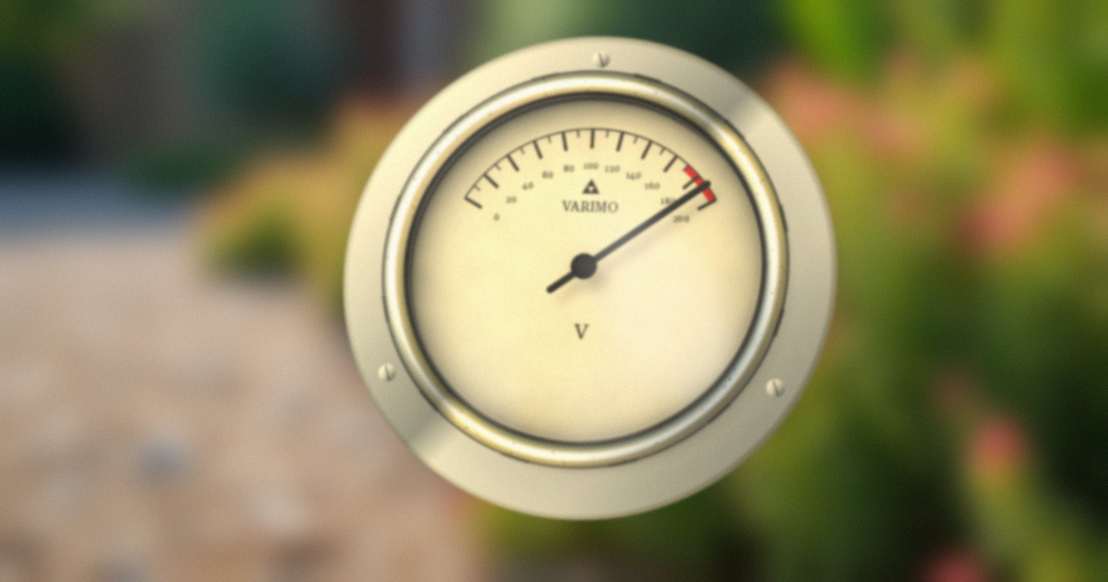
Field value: 190 V
